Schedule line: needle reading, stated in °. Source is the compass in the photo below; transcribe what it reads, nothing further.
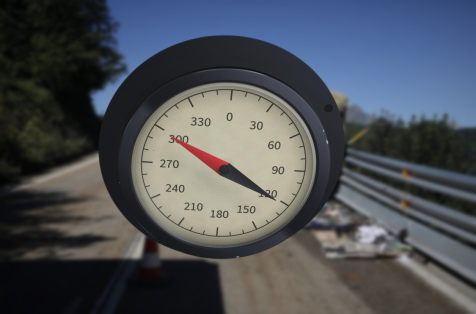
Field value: 300 °
